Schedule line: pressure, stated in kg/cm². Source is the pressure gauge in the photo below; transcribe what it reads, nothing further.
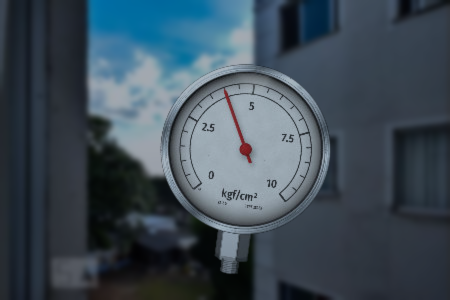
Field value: 4 kg/cm²
